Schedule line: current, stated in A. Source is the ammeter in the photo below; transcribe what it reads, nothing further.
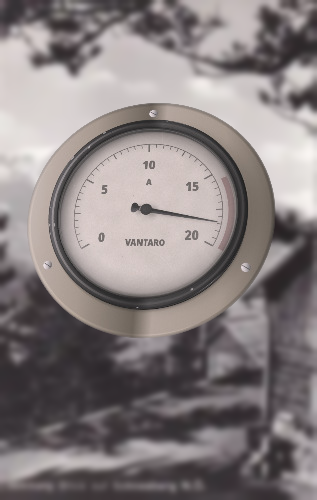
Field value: 18.5 A
